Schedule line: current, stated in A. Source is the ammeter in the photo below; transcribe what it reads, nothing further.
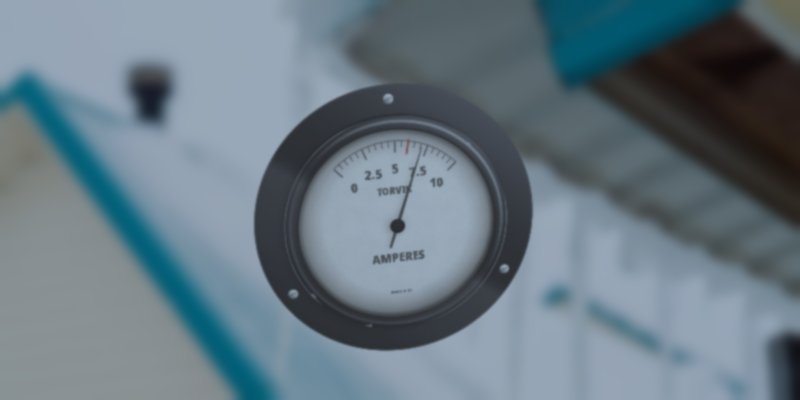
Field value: 7 A
